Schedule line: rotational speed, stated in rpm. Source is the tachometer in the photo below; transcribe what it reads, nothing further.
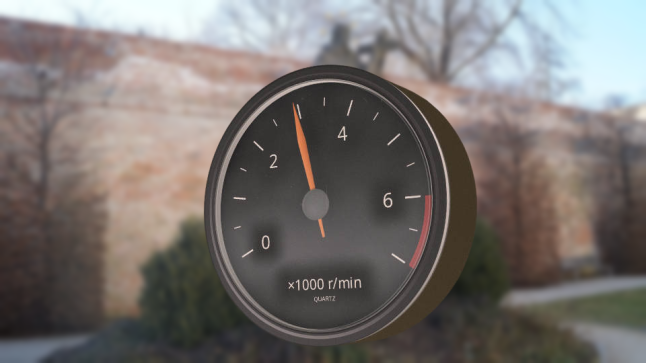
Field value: 3000 rpm
